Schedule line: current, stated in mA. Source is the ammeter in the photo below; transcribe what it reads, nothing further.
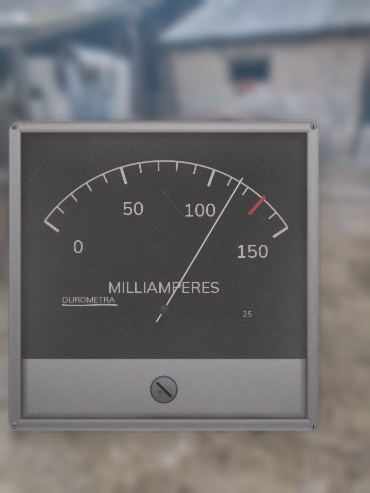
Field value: 115 mA
